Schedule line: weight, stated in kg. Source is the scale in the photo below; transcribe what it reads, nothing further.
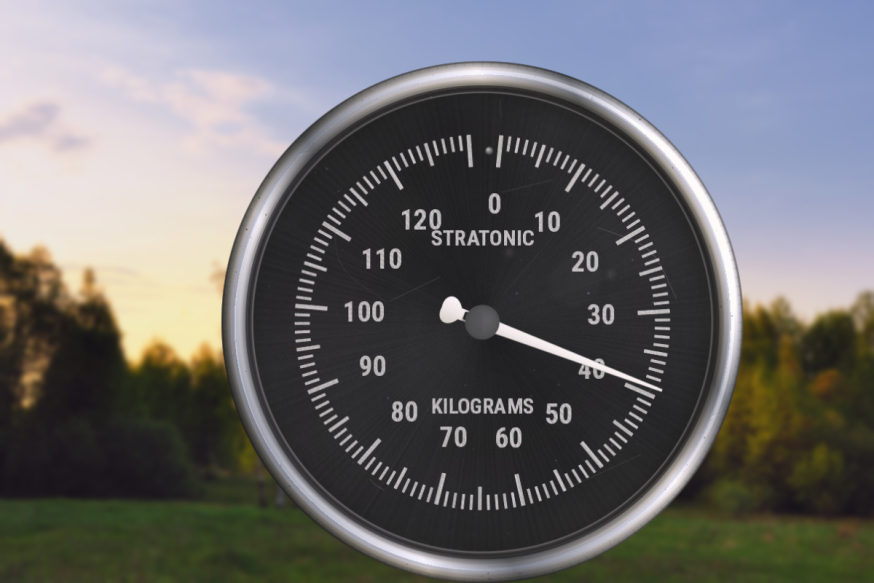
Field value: 39 kg
